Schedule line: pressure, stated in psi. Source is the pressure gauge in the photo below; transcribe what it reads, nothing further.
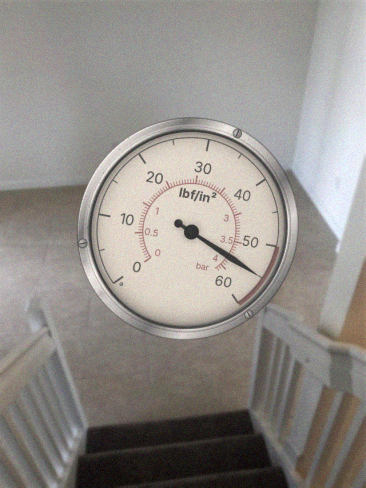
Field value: 55 psi
